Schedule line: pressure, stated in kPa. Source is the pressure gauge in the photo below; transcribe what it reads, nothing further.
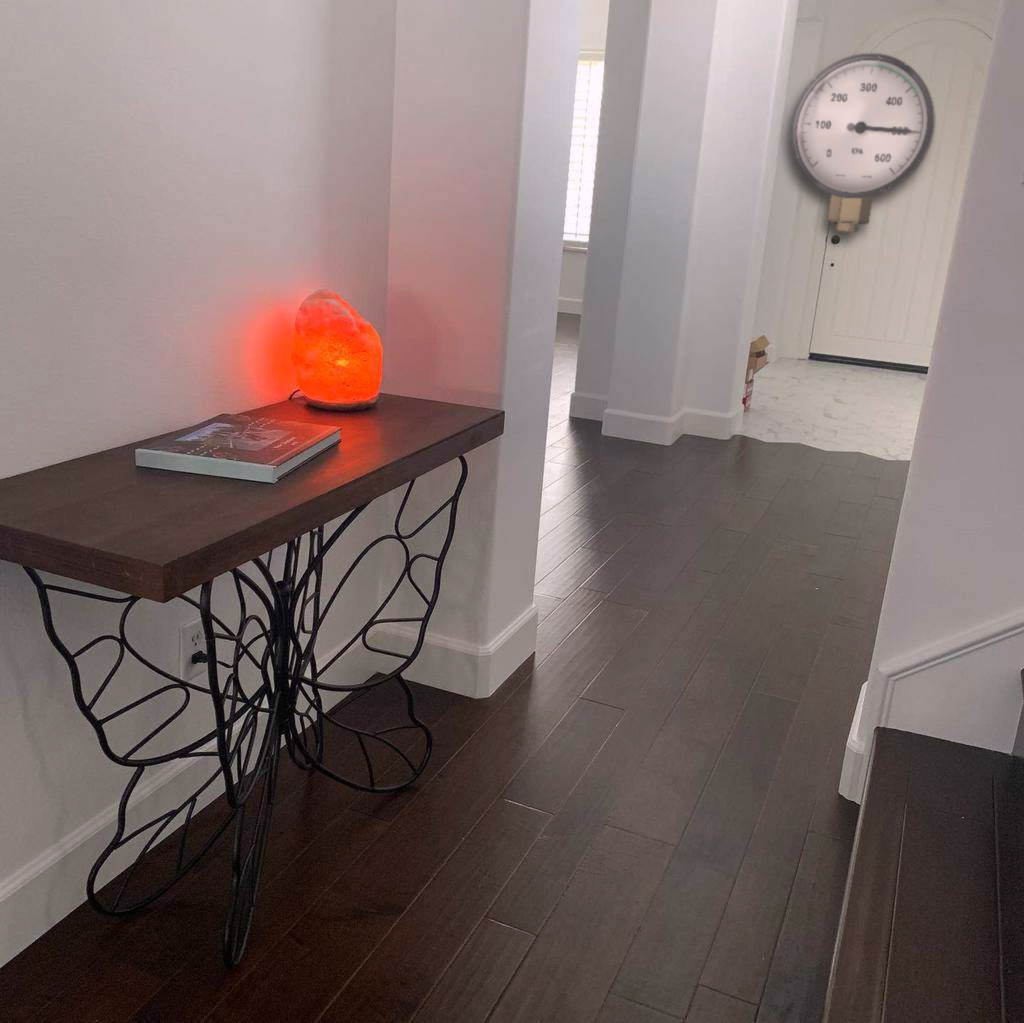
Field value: 500 kPa
